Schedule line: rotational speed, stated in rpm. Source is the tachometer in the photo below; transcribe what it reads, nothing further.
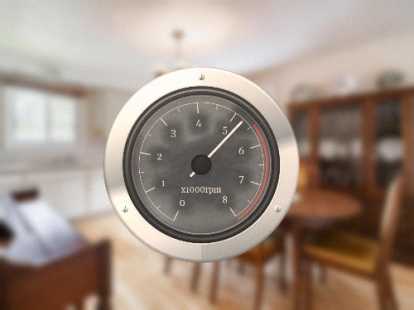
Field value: 5250 rpm
